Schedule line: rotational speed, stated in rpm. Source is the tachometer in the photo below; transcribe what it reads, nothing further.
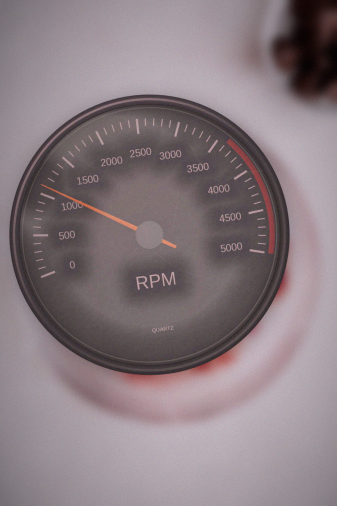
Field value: 1100 rpm
